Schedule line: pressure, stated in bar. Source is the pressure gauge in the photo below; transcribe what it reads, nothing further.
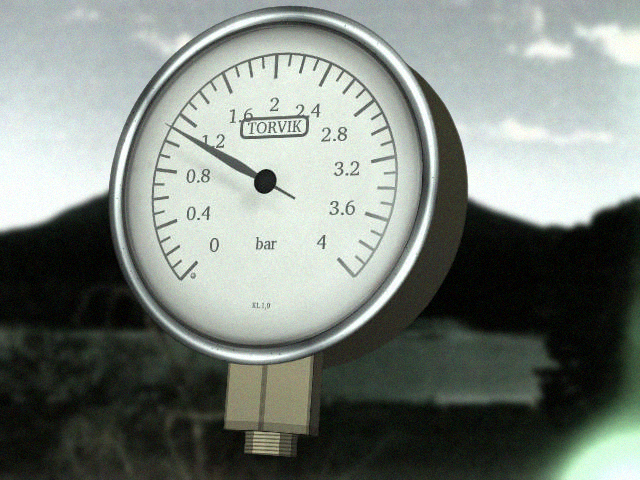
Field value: 1.1 bar
